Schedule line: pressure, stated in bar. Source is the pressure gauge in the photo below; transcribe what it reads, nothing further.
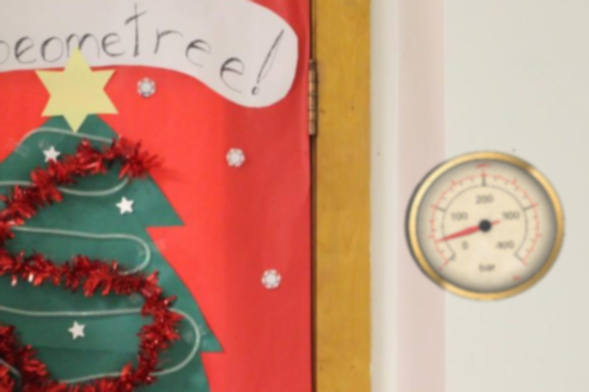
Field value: 40 bar
